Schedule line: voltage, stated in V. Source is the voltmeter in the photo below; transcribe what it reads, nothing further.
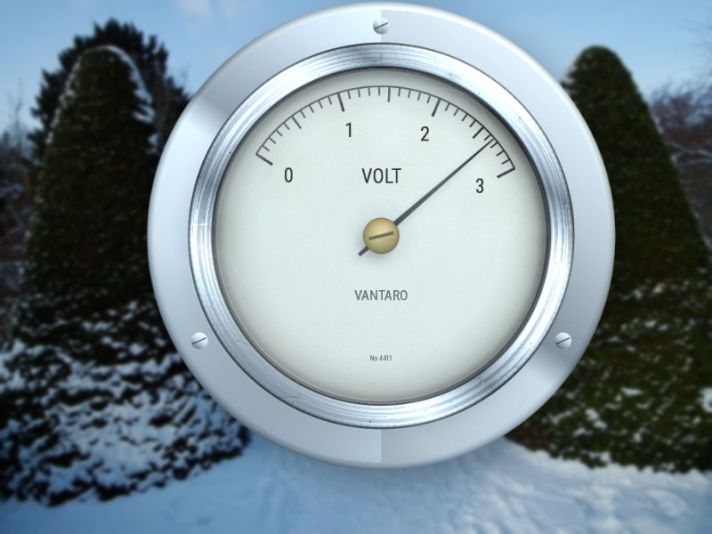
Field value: 2.65 V
